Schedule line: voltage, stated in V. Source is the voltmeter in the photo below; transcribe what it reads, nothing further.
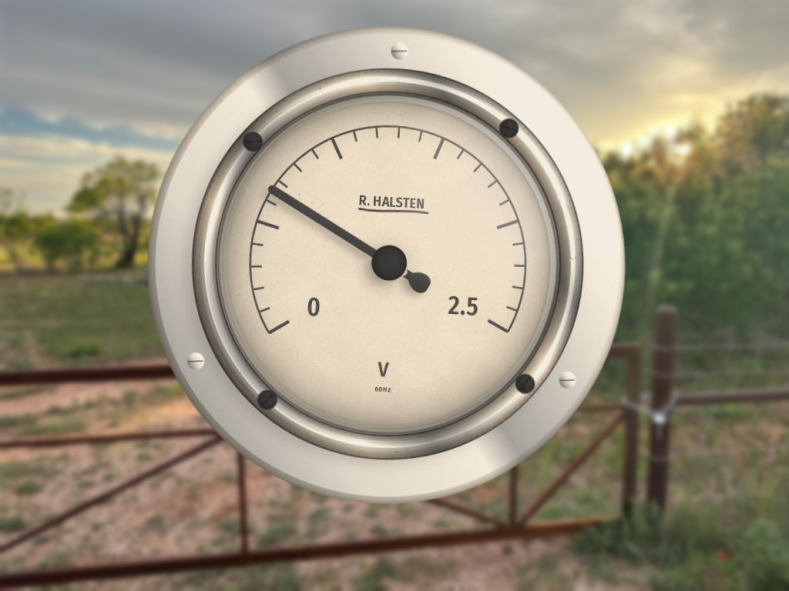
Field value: 0.65 V
